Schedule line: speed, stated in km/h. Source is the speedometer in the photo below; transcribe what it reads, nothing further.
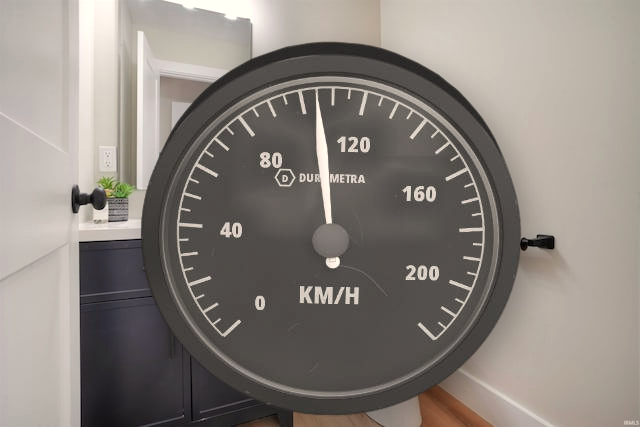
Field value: 105 km/h
